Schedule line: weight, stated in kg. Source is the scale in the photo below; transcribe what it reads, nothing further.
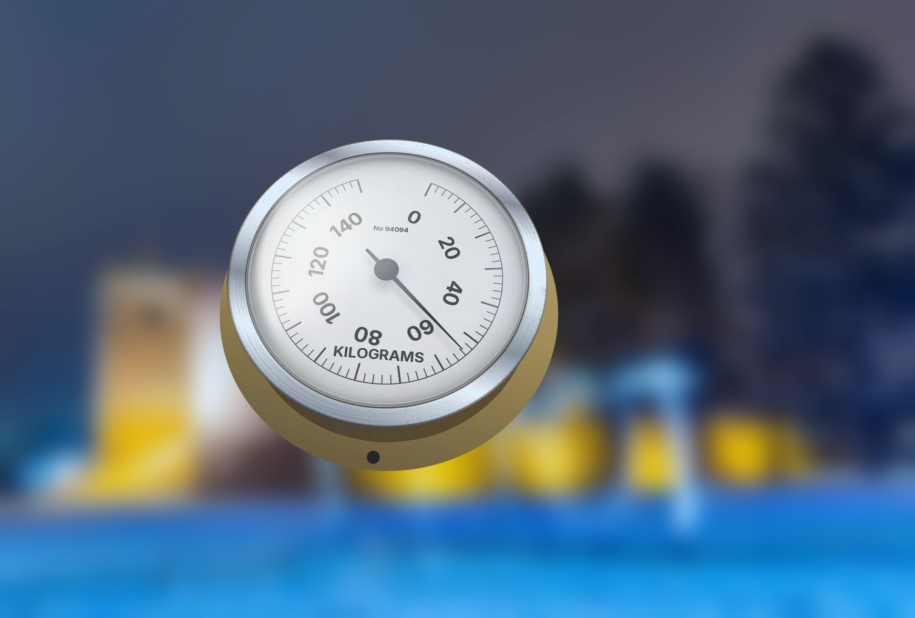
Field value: 54 kg
